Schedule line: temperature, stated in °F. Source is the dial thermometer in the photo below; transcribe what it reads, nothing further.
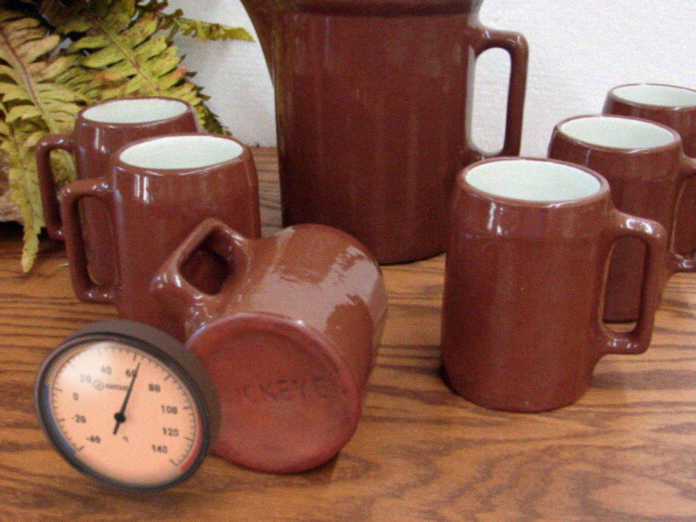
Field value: 64 °F
